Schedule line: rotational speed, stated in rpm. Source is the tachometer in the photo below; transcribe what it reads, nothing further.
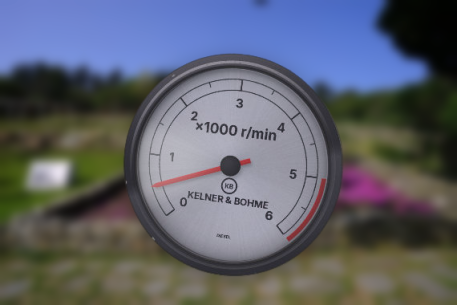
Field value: 500 rpm
